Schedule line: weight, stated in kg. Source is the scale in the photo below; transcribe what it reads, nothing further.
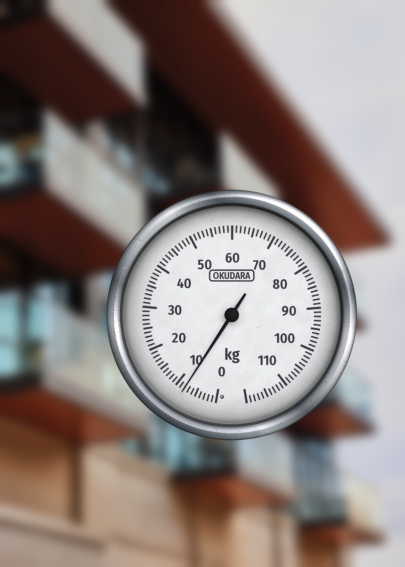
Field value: 8 kg
